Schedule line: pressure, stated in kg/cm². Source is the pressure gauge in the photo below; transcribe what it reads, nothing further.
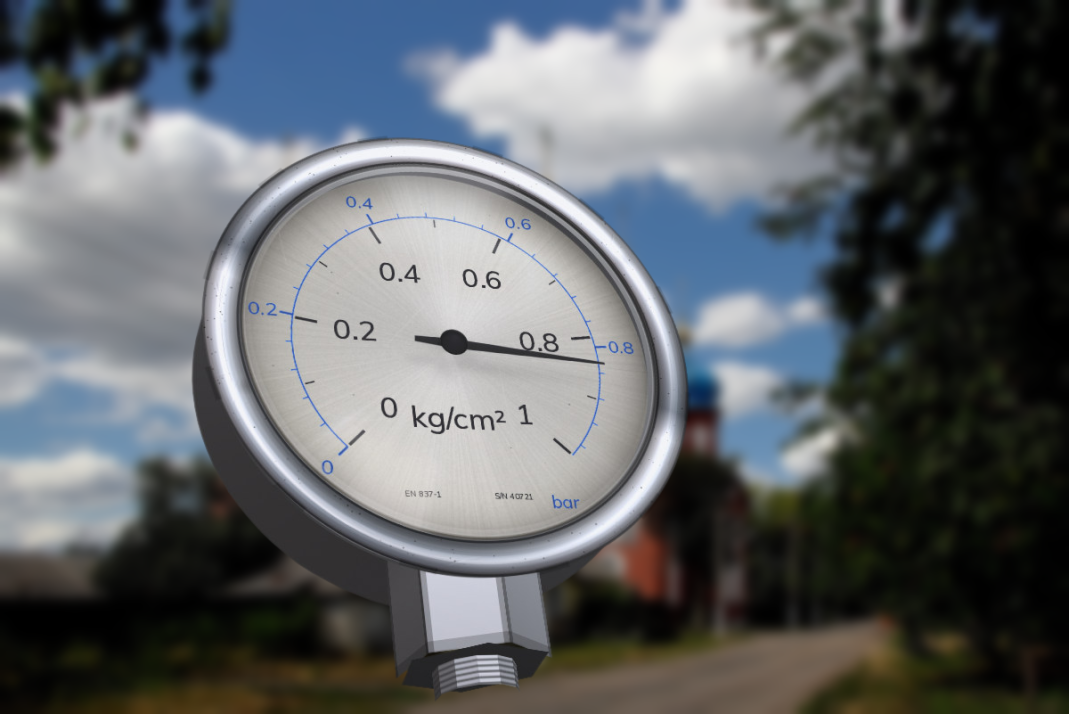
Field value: 0.85 kg/cm²
